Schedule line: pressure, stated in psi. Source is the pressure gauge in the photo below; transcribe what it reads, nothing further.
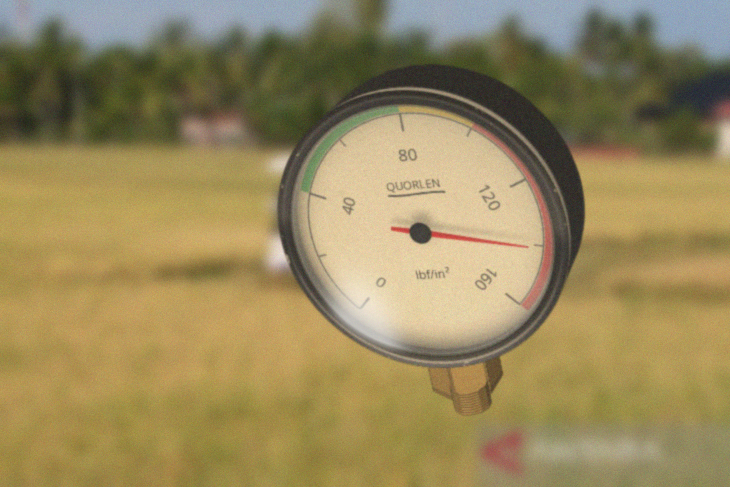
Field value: 140 psi
